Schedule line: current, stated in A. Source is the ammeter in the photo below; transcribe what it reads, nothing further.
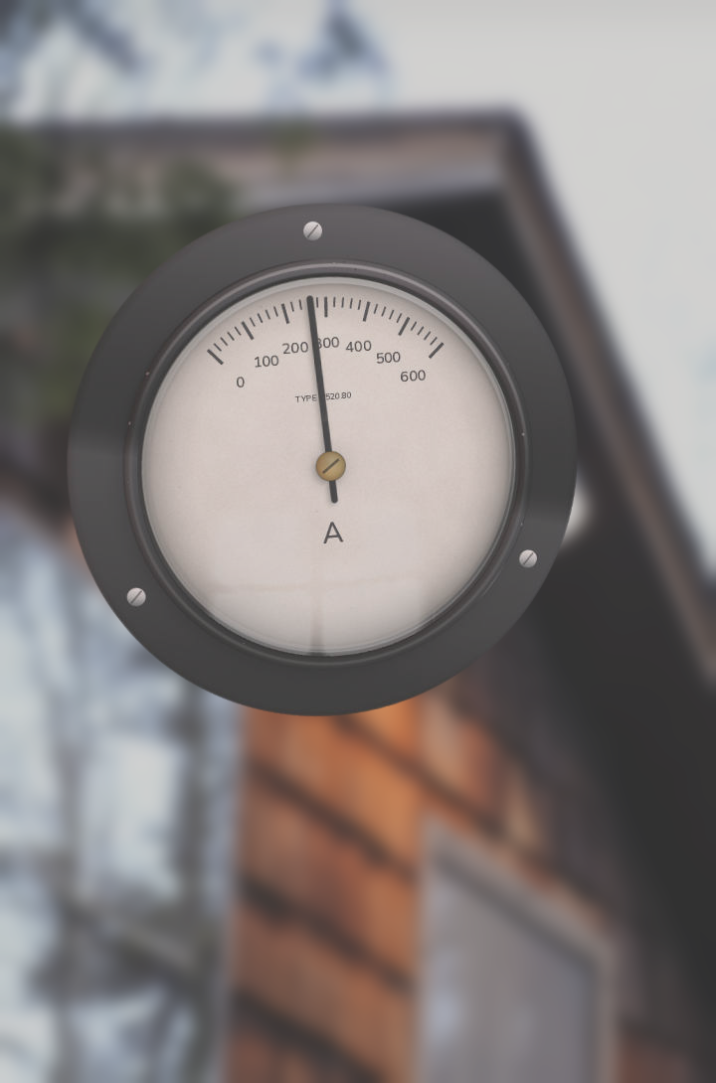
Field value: 260 A
